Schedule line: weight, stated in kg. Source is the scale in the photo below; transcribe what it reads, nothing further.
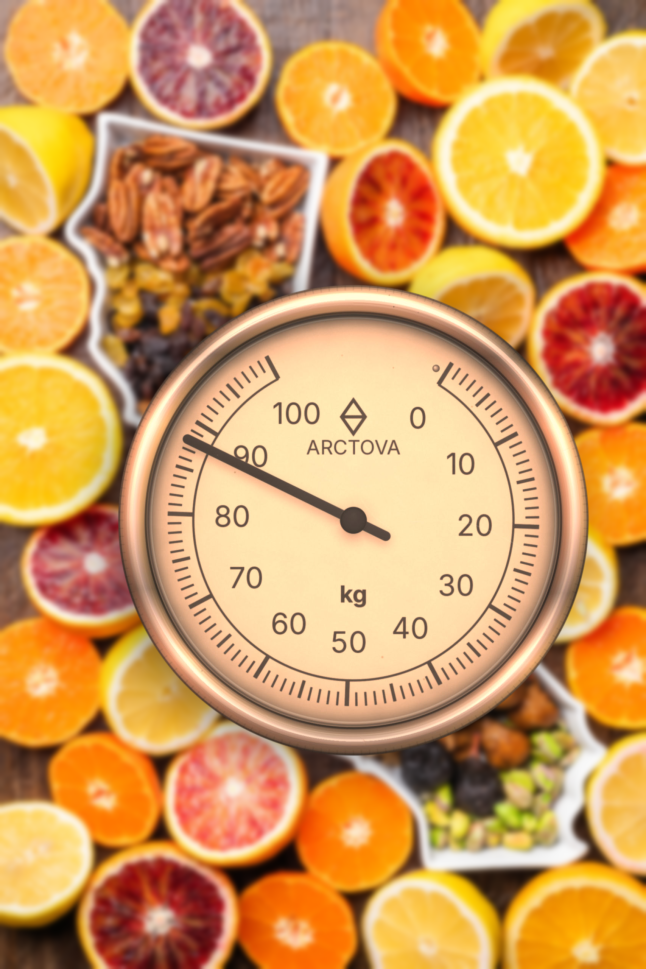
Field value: 88 kg
